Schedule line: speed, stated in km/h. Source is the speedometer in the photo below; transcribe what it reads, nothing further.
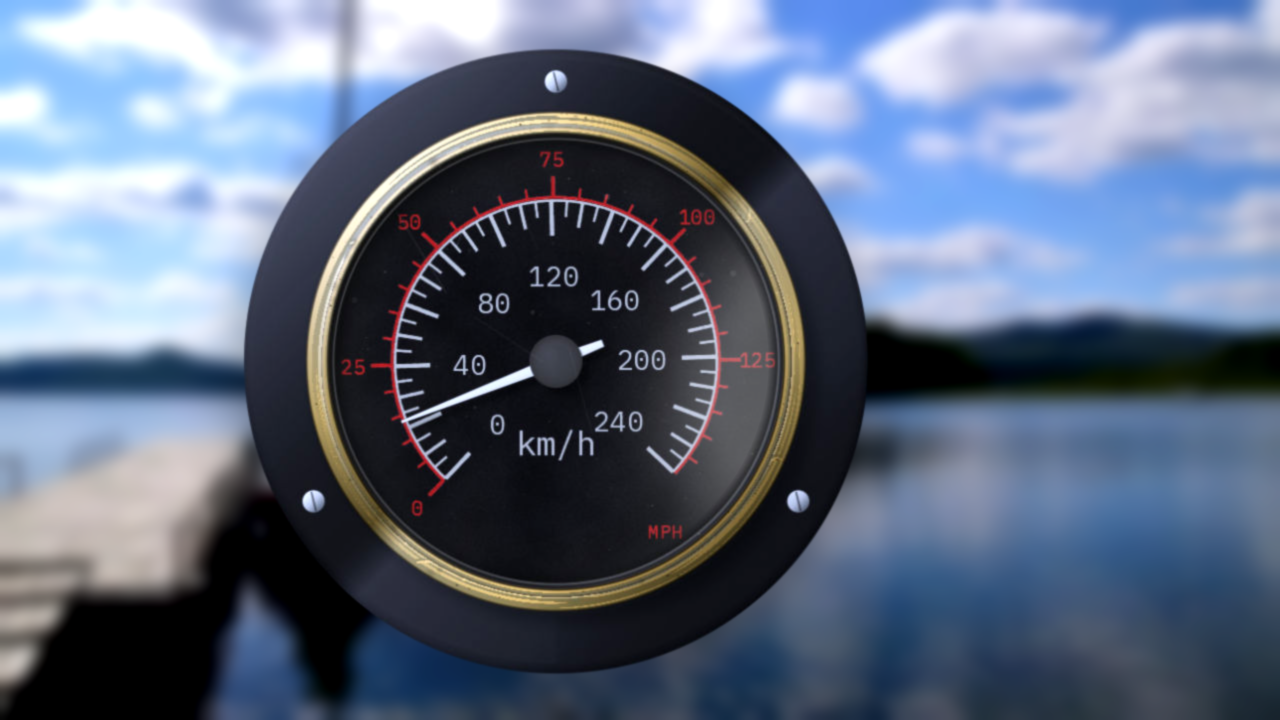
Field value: 22.5 km/h
